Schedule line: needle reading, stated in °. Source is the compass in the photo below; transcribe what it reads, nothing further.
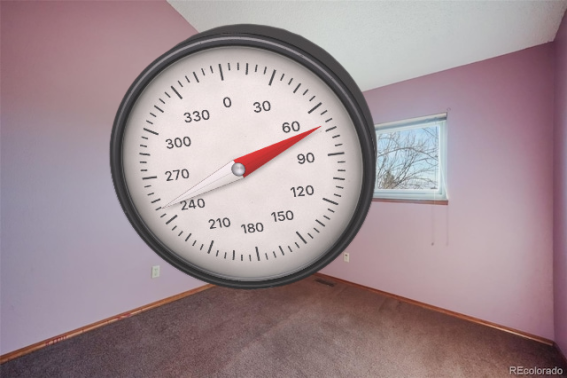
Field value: 70 °
